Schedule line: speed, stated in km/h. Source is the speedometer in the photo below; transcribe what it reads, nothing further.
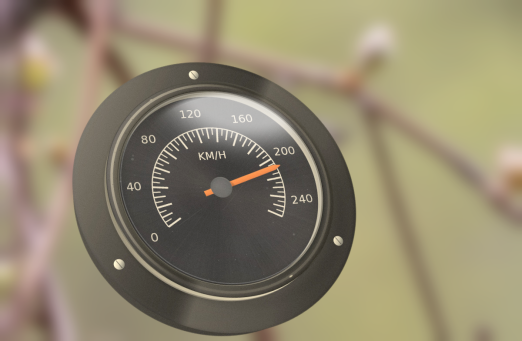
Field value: 210 km/h
